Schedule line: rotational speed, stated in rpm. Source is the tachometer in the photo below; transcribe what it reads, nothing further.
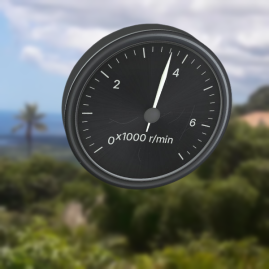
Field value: 3600 rpm
